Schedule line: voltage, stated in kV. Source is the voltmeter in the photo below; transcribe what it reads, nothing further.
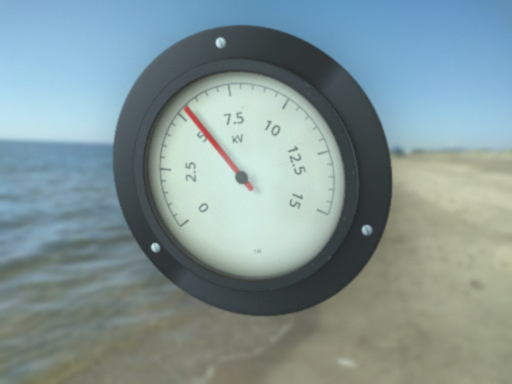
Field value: 5.5 kV
